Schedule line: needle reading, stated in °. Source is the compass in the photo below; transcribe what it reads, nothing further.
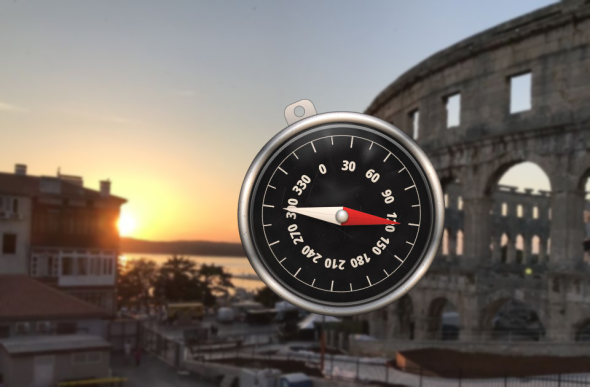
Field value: 120 °
